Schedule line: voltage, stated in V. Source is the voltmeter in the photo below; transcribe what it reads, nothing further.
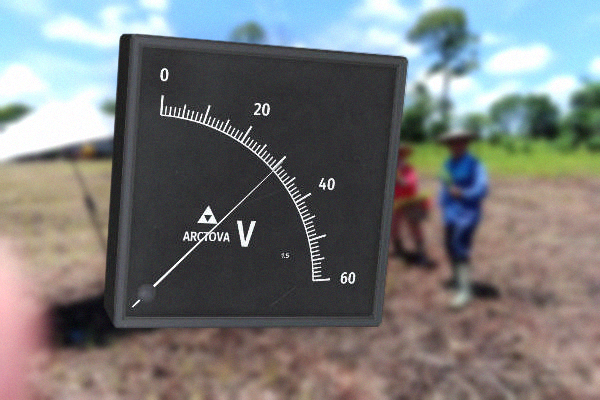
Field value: 30 V
